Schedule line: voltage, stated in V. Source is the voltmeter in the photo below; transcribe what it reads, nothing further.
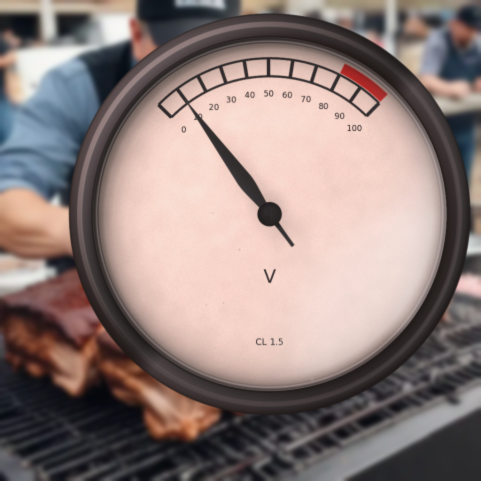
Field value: 10 V
